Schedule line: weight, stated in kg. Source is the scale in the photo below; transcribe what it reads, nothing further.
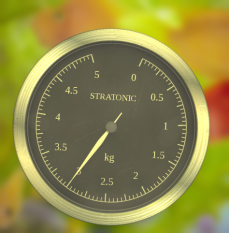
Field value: 3 kg
